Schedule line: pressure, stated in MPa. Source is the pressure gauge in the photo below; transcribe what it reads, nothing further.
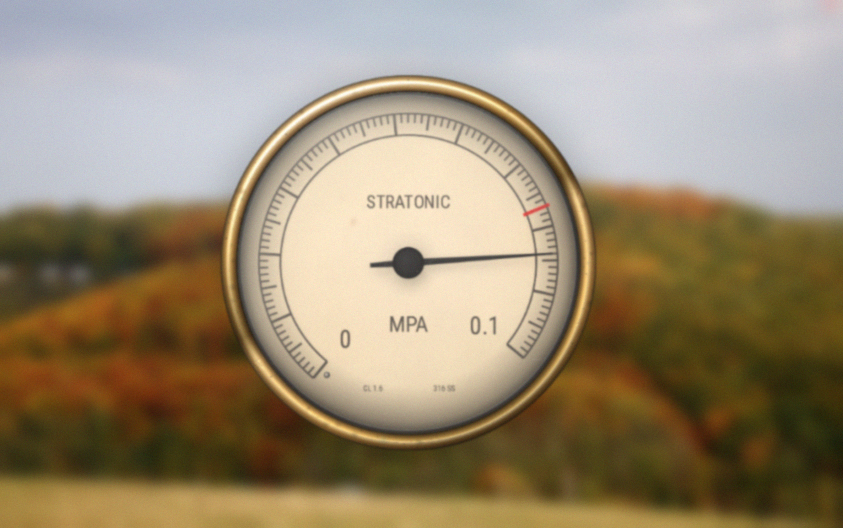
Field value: 0.084 MPa
